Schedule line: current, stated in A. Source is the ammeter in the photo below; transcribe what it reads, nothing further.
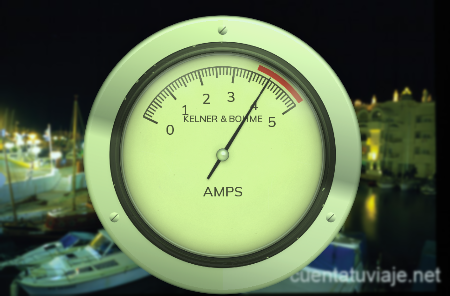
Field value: 4 A
